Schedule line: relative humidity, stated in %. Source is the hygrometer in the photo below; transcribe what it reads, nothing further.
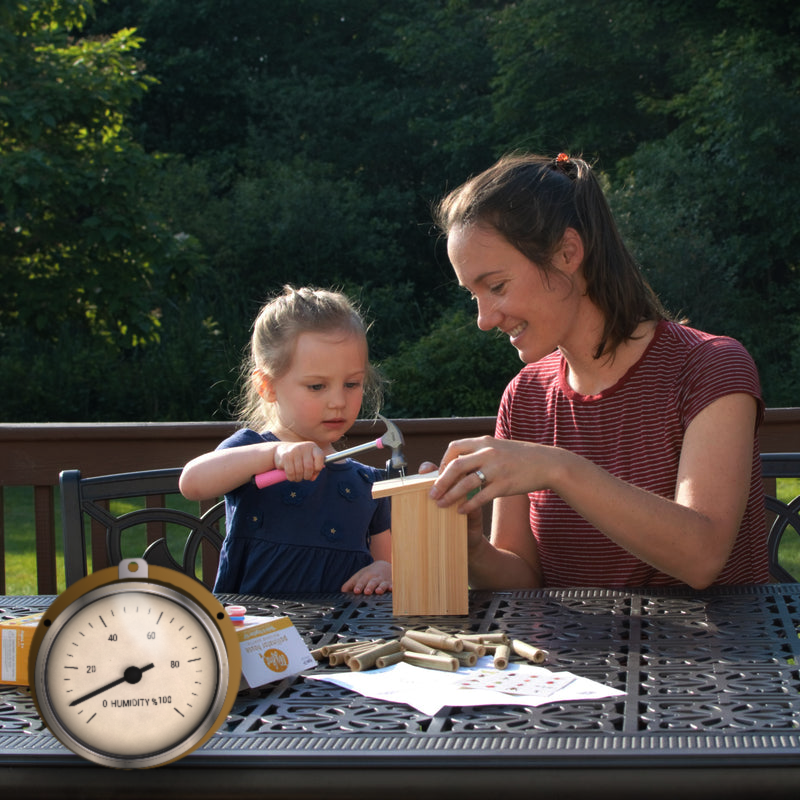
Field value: 8 %
